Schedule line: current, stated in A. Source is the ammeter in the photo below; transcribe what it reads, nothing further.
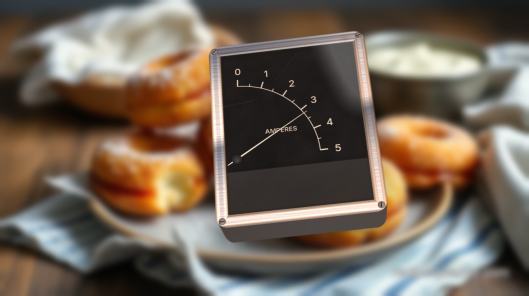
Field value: 3.25 A
